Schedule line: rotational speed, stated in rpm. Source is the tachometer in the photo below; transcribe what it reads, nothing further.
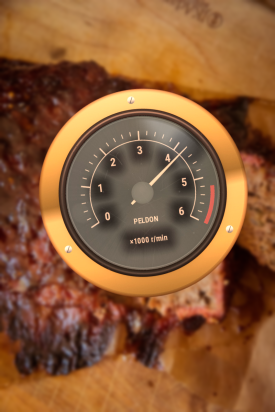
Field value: 4200 rpm
